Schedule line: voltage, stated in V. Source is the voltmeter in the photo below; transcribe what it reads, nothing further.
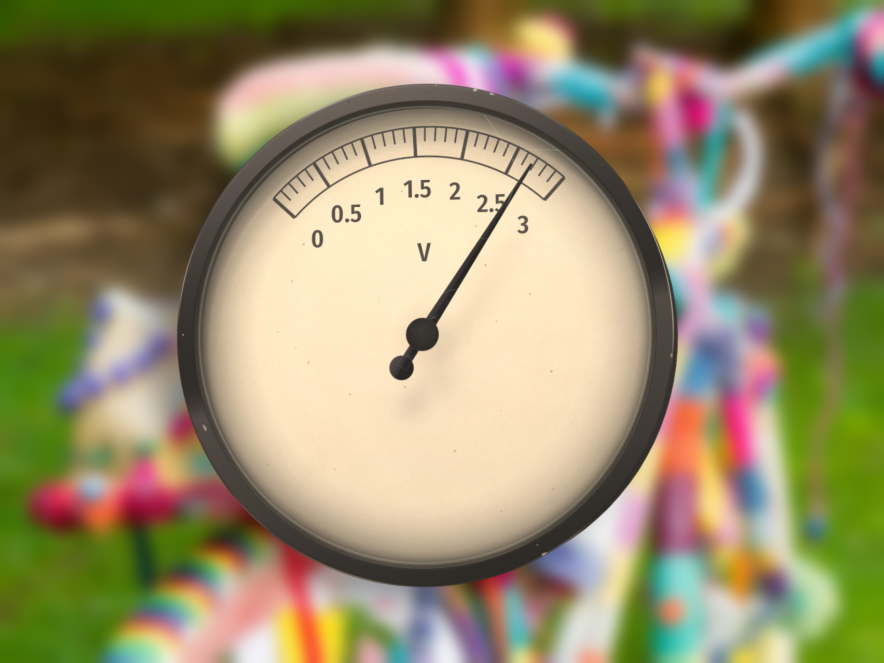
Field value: 2.7 V
